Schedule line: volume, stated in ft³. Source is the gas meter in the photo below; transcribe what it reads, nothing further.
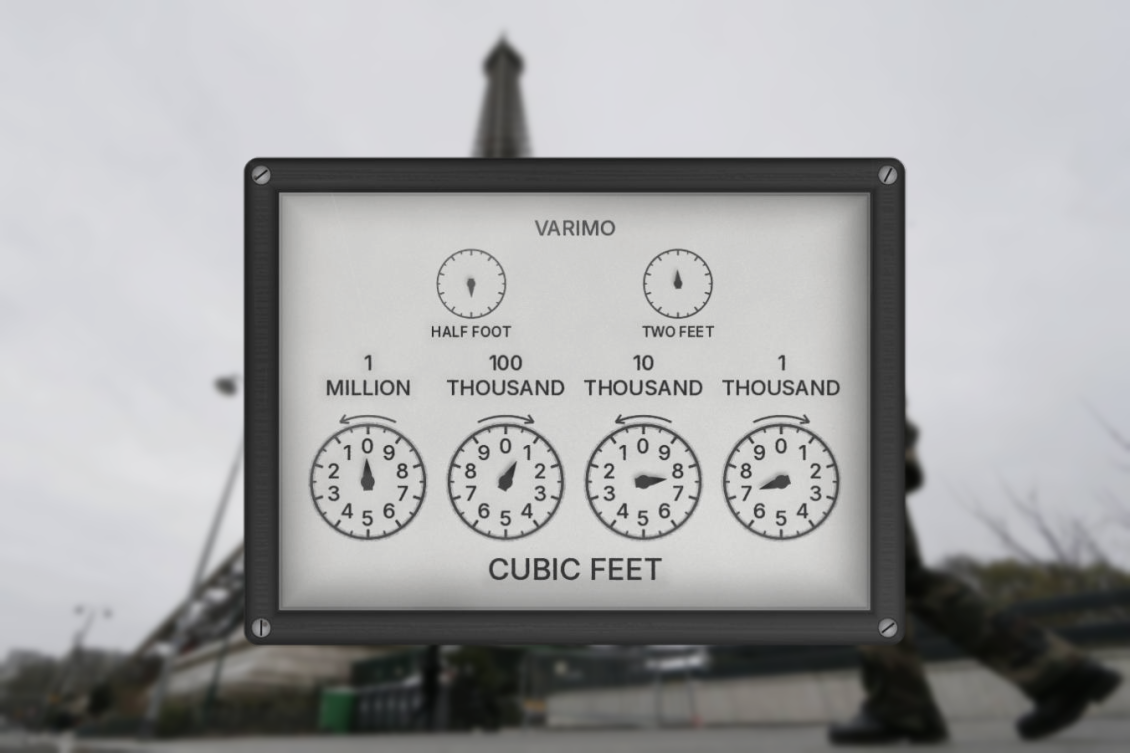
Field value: 7700 ft³
